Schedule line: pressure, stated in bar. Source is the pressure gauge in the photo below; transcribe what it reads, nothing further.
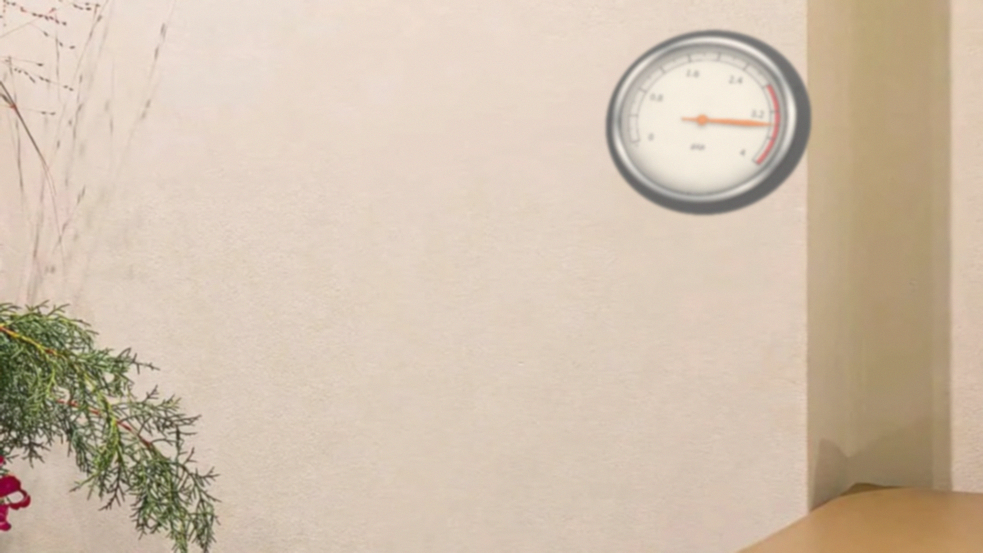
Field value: 3.4 bar
